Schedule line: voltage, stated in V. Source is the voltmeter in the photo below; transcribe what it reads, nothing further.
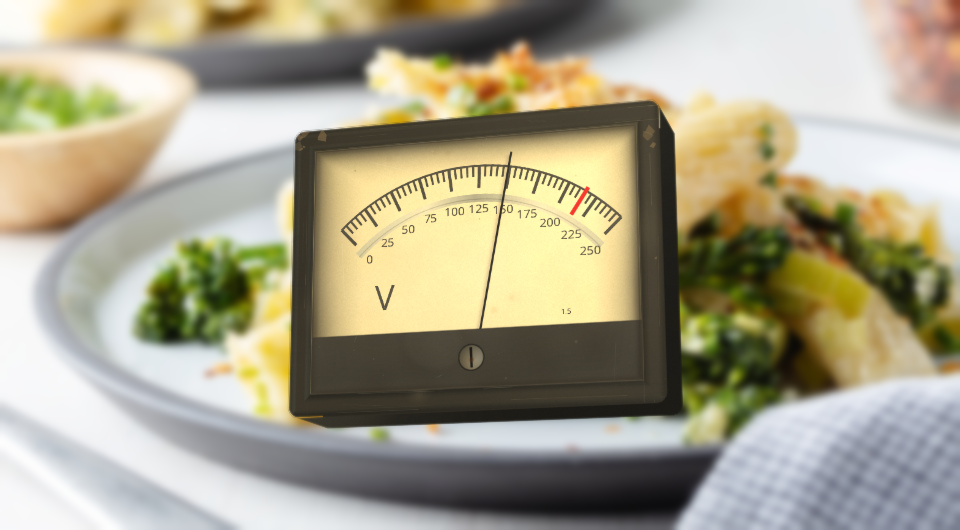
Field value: 150 V
